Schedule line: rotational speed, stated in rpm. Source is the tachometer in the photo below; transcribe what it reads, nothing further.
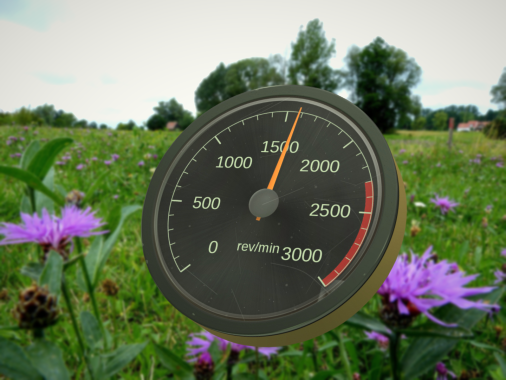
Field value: 1600 rpm
